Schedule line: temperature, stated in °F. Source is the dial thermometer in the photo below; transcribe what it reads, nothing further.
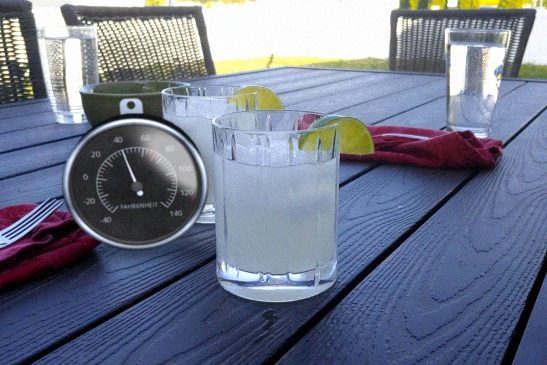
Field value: 40 °F
